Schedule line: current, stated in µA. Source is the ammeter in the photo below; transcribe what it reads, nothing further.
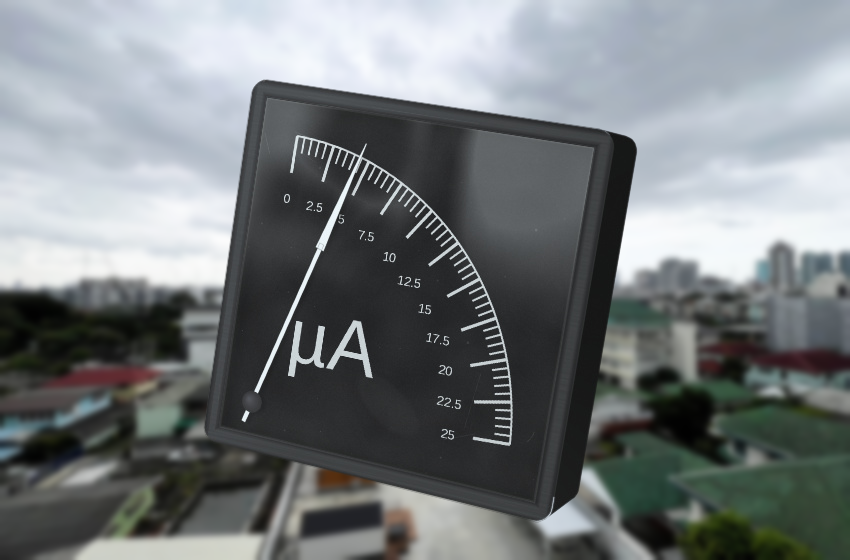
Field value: 4.5 µA
